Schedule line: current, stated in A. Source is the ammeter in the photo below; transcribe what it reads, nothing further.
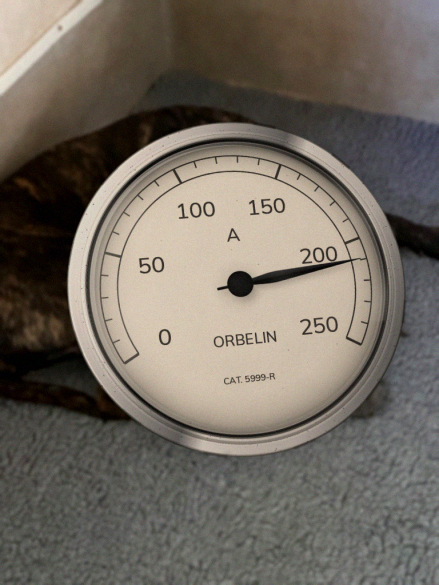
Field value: 210 A
